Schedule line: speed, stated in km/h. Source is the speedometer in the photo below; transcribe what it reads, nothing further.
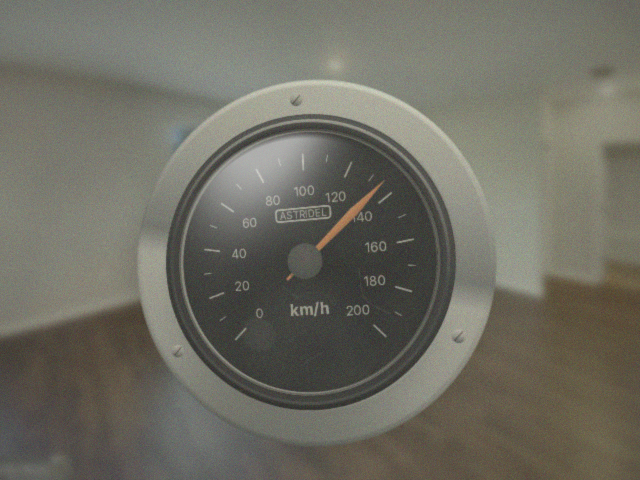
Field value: 135 km/h
